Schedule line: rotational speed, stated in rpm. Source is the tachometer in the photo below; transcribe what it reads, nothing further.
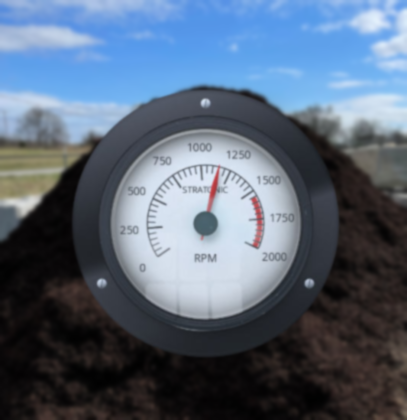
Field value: 1150 rpm
